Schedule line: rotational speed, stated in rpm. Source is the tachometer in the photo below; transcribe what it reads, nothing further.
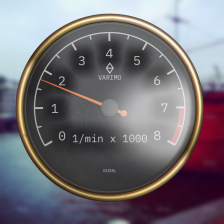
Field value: 1750 rpm
